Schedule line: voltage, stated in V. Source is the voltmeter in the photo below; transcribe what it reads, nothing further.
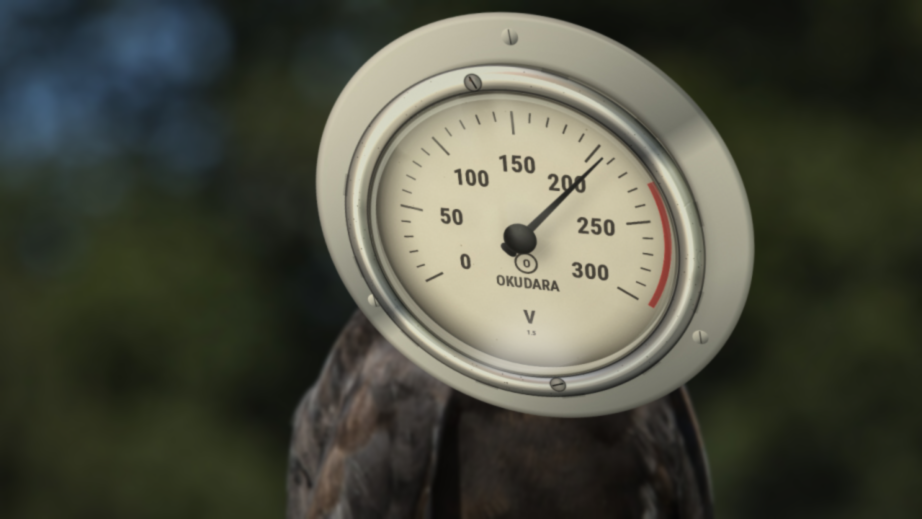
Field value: 205 V
